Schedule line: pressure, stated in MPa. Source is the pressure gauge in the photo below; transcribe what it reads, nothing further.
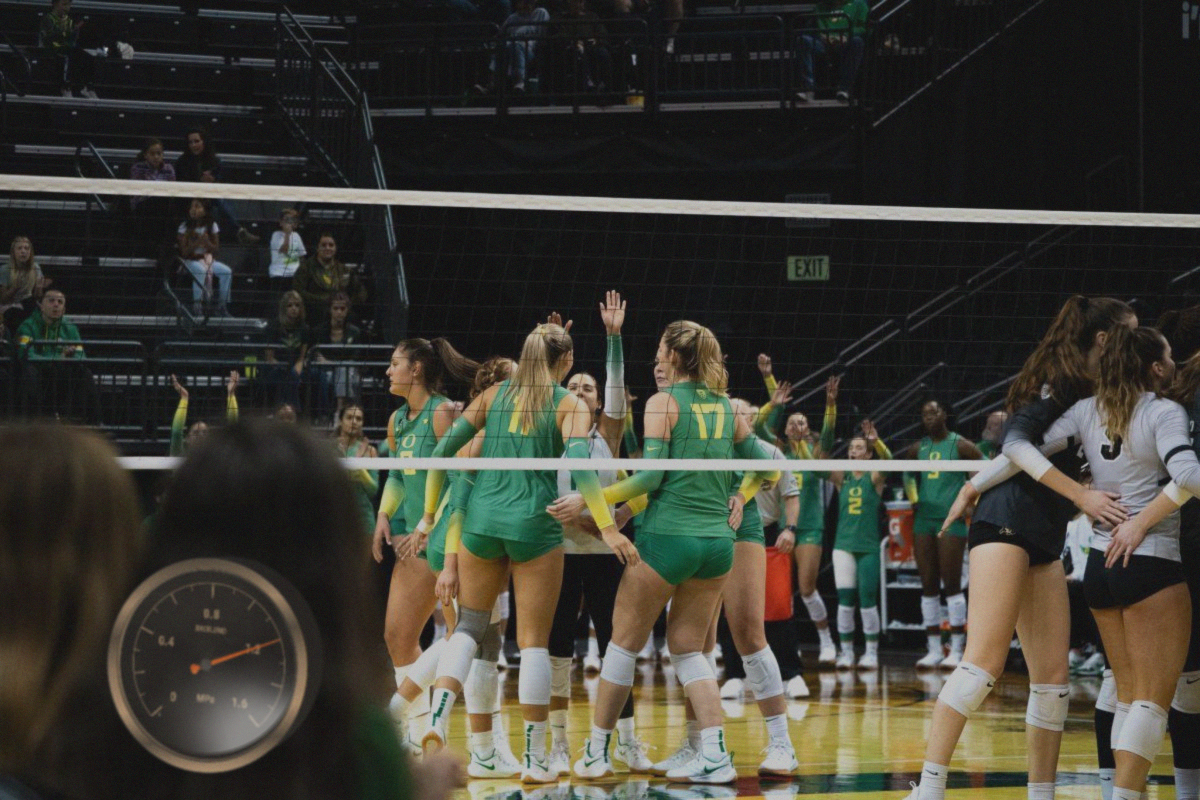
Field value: 1.2 MPa
